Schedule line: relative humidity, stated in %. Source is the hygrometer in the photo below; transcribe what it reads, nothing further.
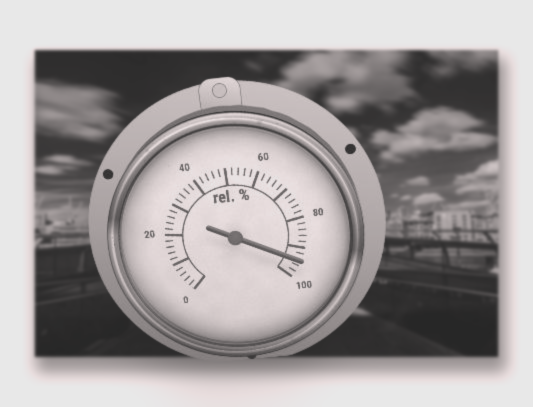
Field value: 94 %
